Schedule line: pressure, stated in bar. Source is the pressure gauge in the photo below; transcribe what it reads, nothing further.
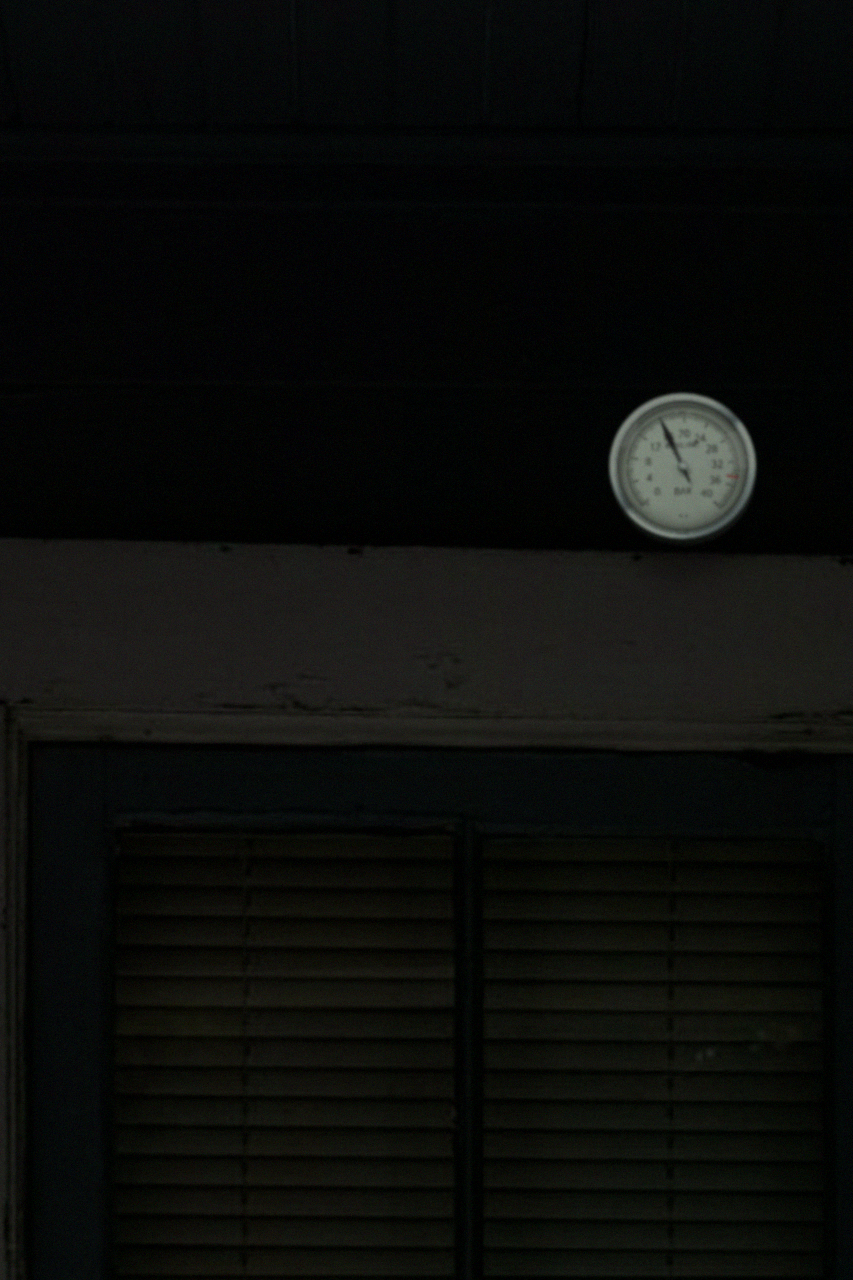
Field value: 16 bar
